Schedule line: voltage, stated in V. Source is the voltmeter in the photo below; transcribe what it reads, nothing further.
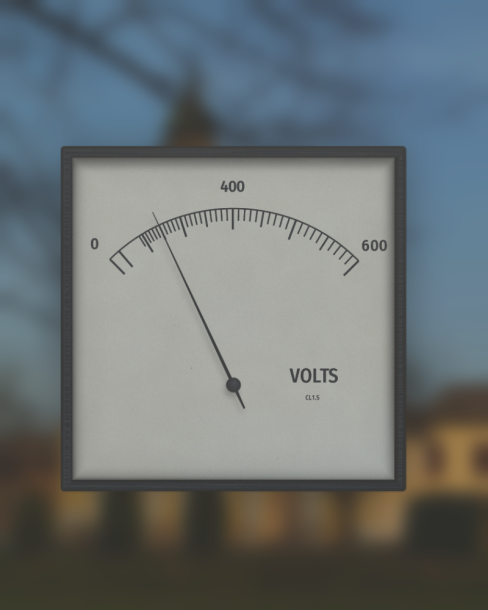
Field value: 250 V
